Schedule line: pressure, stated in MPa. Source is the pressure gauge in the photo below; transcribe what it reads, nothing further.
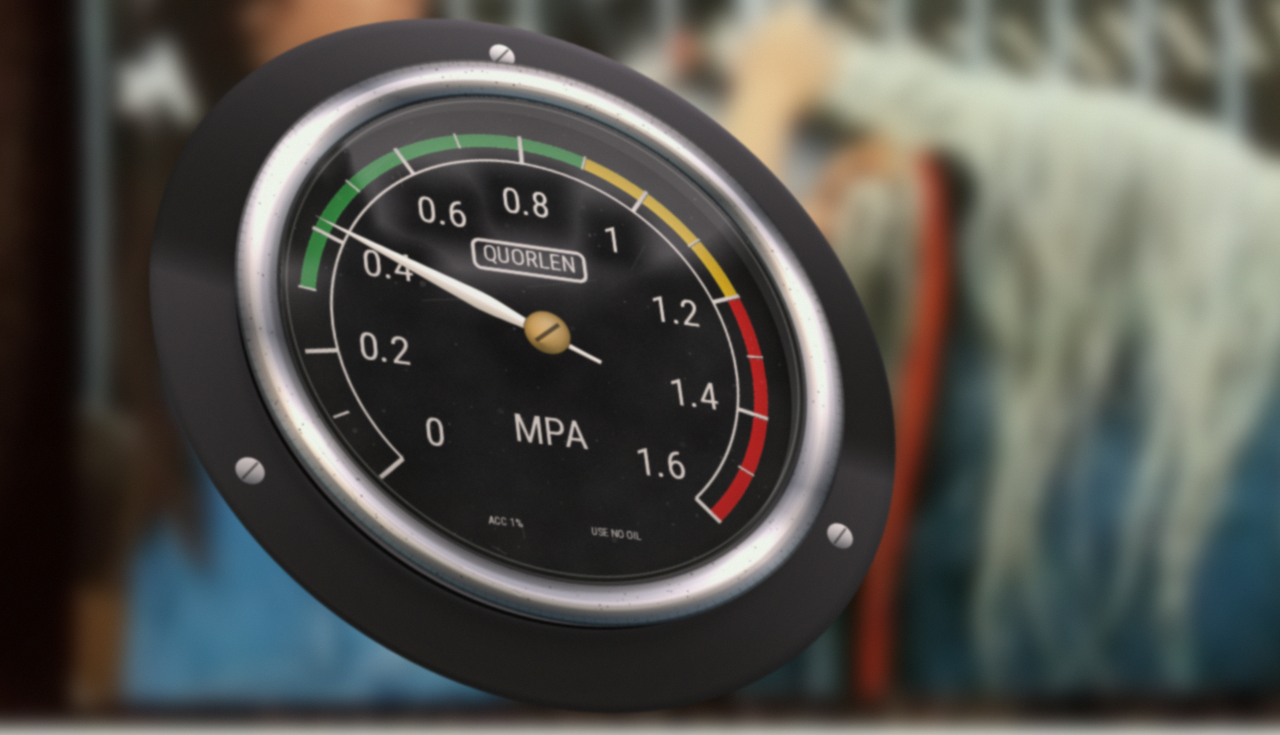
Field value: 0.4 MPa
